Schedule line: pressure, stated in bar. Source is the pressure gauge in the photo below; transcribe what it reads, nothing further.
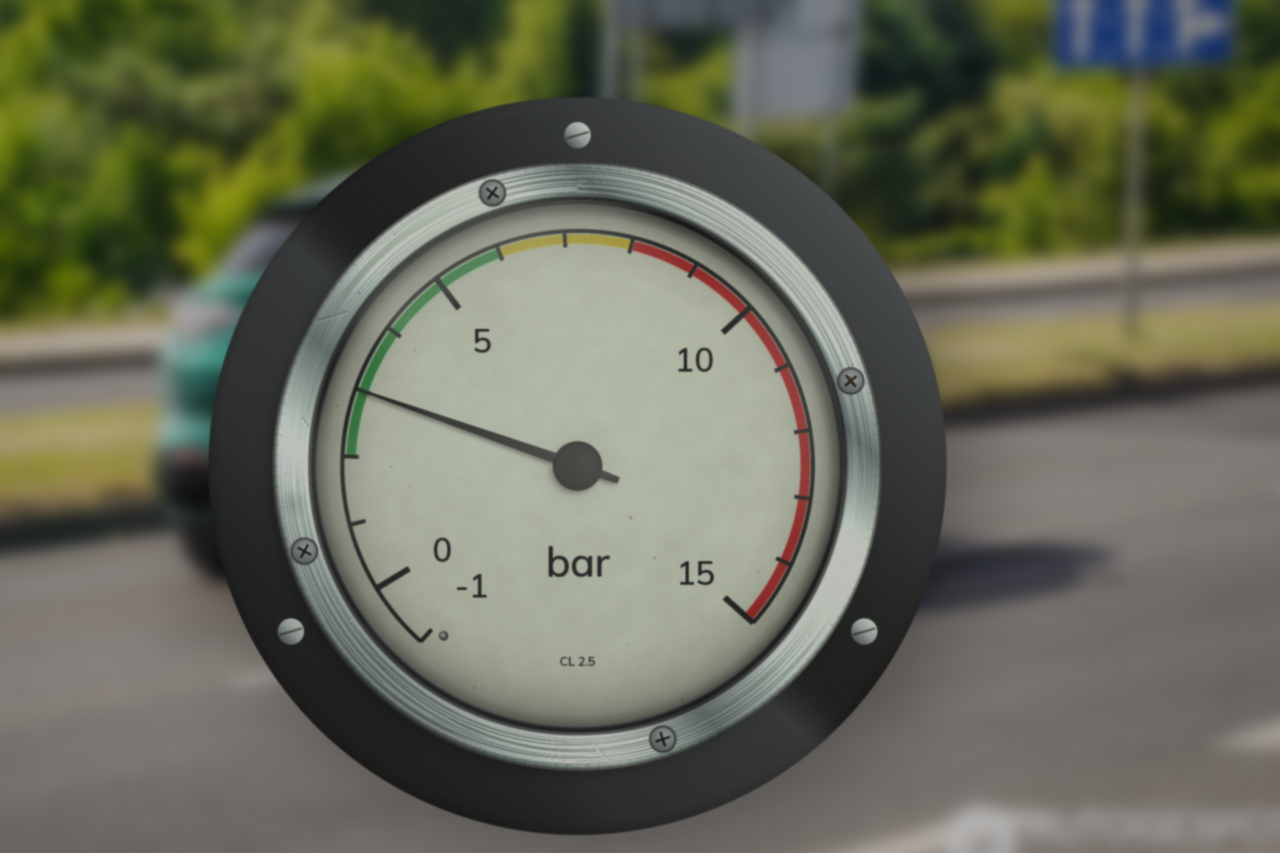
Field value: 3 bar
